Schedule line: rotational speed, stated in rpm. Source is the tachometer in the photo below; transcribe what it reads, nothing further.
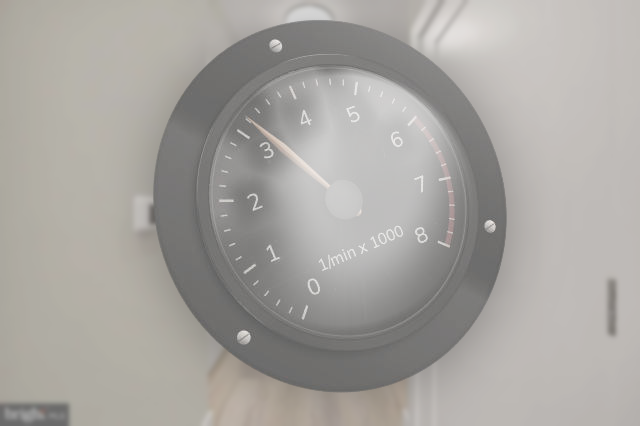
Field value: 3200 rpm
